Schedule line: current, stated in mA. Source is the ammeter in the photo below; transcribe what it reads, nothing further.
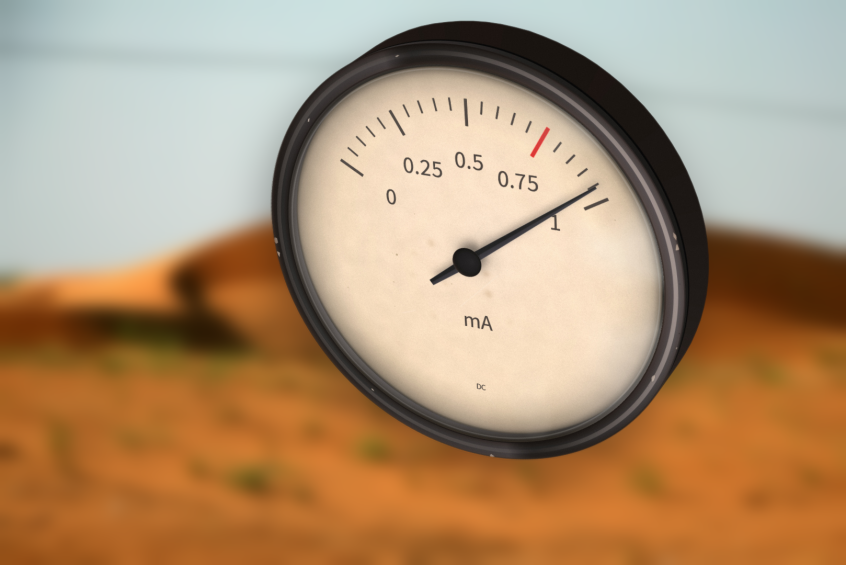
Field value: 0.95 mA
